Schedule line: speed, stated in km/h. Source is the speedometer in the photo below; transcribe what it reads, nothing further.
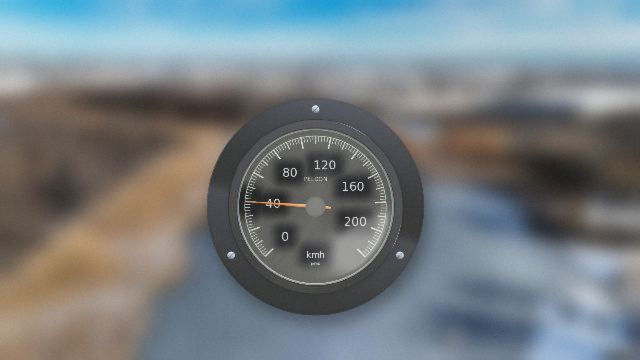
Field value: 40 km/h
